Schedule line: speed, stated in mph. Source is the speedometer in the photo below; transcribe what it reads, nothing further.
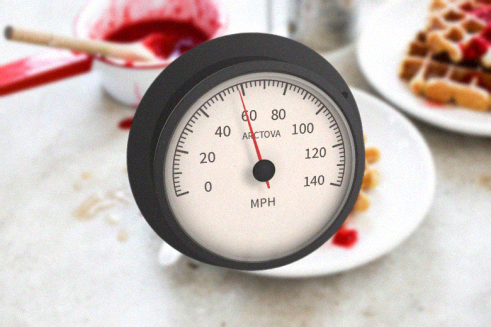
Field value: 58 mph
